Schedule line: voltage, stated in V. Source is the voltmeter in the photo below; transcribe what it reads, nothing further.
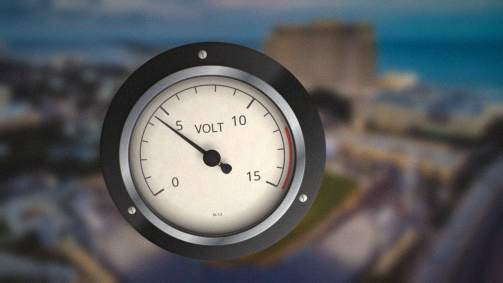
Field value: 4.5 V
